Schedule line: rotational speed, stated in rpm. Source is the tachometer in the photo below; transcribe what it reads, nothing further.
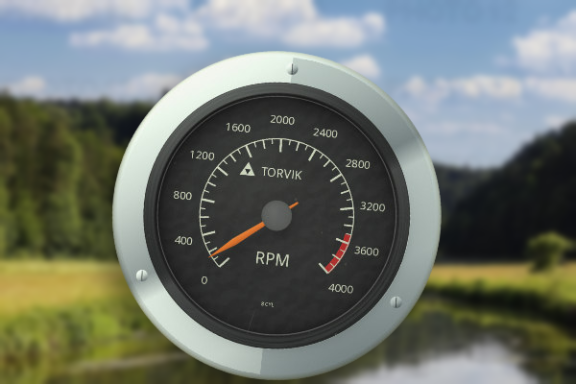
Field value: 150 rpm
